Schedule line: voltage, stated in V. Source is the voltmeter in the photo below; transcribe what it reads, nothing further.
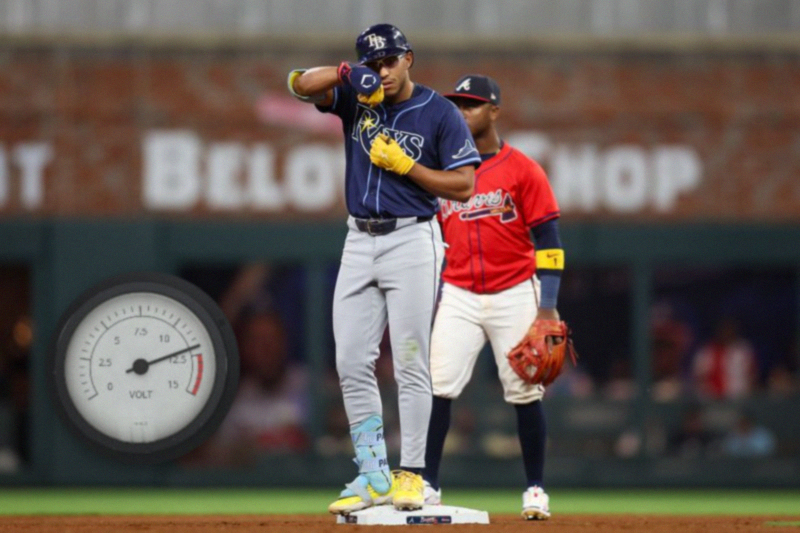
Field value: 12 V
